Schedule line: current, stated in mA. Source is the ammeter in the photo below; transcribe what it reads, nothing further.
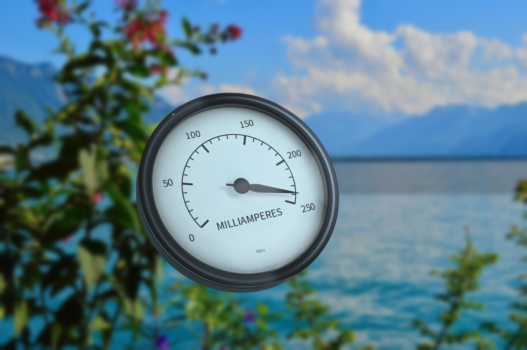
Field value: 240 mA
